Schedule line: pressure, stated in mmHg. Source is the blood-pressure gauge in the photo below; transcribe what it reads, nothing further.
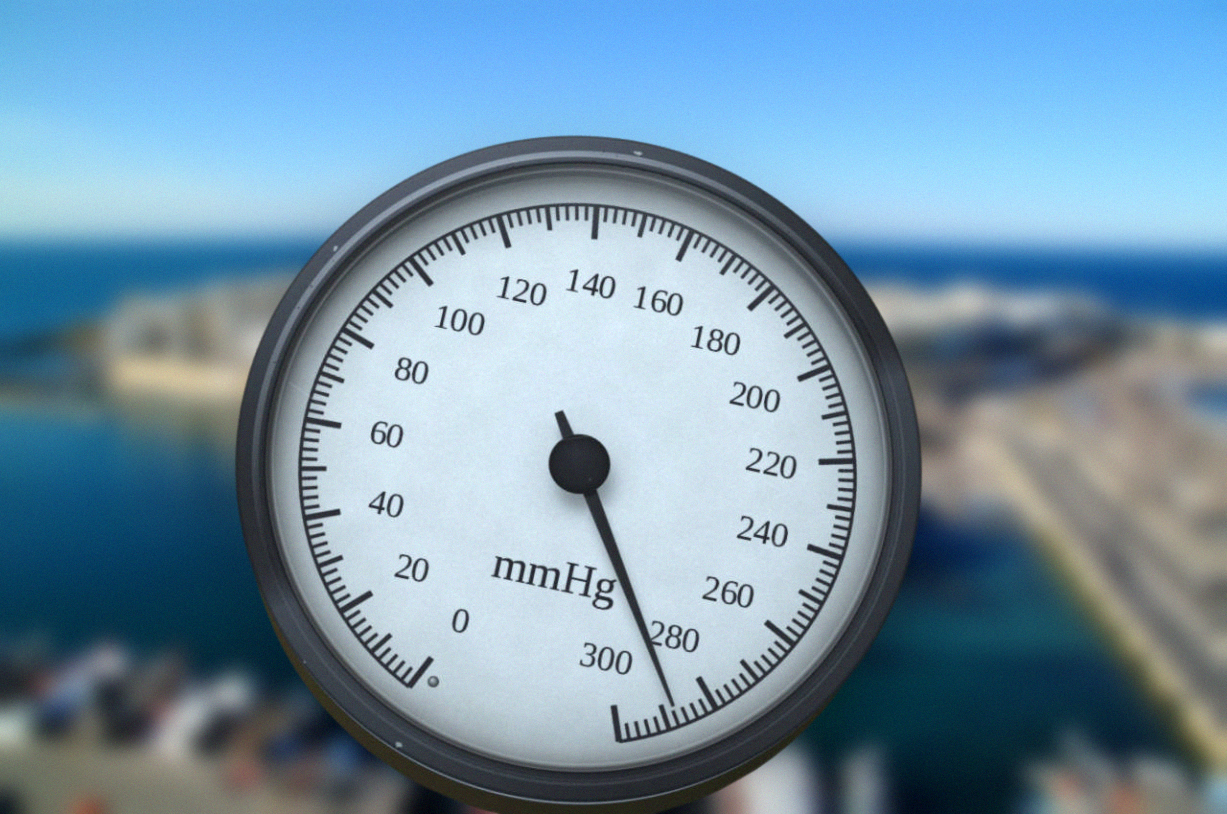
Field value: 288 mmHg
